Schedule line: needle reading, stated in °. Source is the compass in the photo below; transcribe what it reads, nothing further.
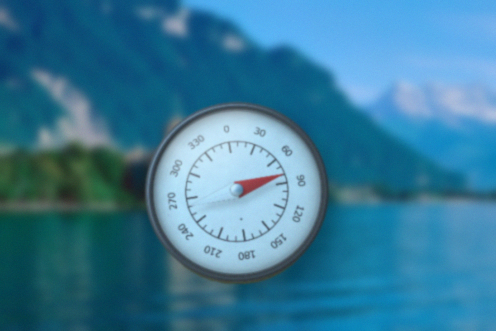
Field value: 80 °
